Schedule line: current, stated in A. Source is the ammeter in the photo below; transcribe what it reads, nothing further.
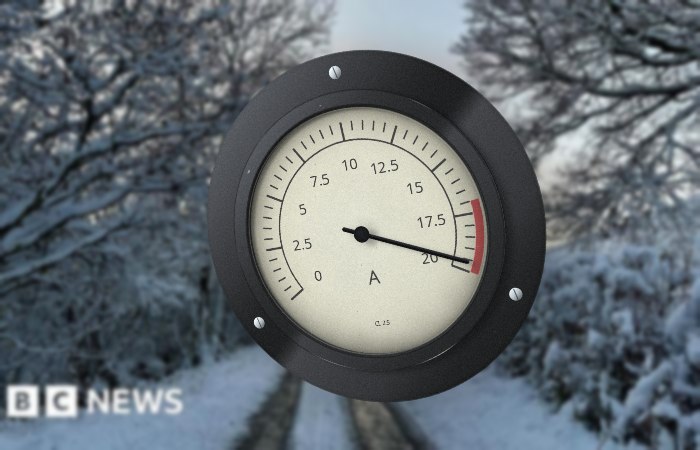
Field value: 19.5 A
